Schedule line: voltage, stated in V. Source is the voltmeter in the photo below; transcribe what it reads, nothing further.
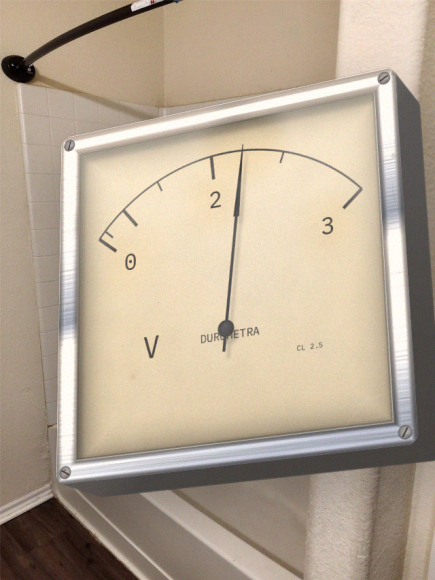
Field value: 2.25 V
